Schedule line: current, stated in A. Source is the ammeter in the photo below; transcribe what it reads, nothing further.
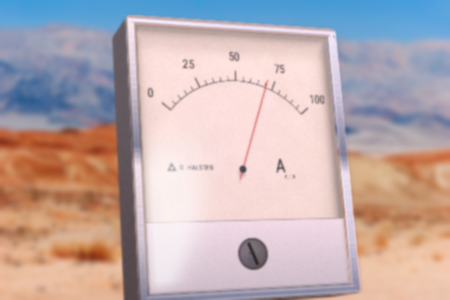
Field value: 70 A
